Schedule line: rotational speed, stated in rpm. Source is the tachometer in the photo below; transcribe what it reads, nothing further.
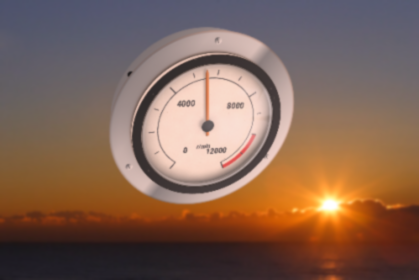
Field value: 5500 rpm
